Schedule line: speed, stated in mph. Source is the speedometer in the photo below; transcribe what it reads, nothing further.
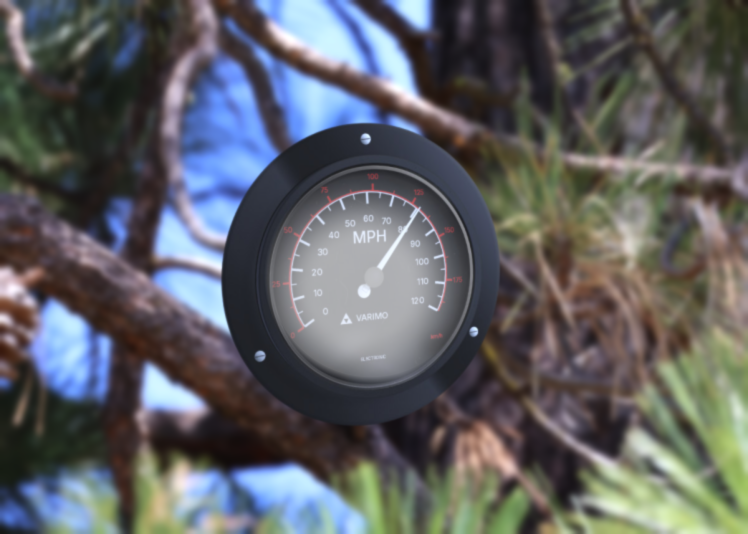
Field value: 80 mph
